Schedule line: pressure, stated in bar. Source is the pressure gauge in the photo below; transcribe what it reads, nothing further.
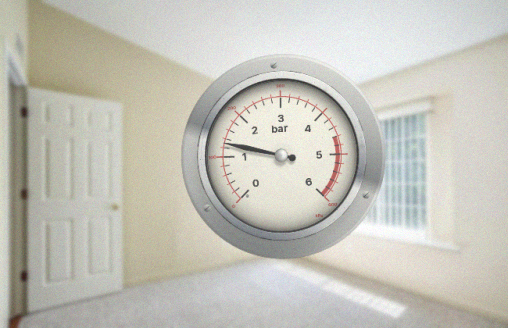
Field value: 1.3 bar
